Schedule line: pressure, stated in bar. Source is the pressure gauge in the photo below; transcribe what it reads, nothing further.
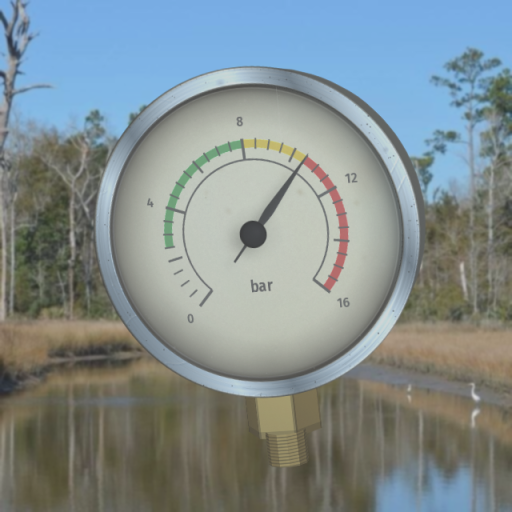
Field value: 10.5 bar
